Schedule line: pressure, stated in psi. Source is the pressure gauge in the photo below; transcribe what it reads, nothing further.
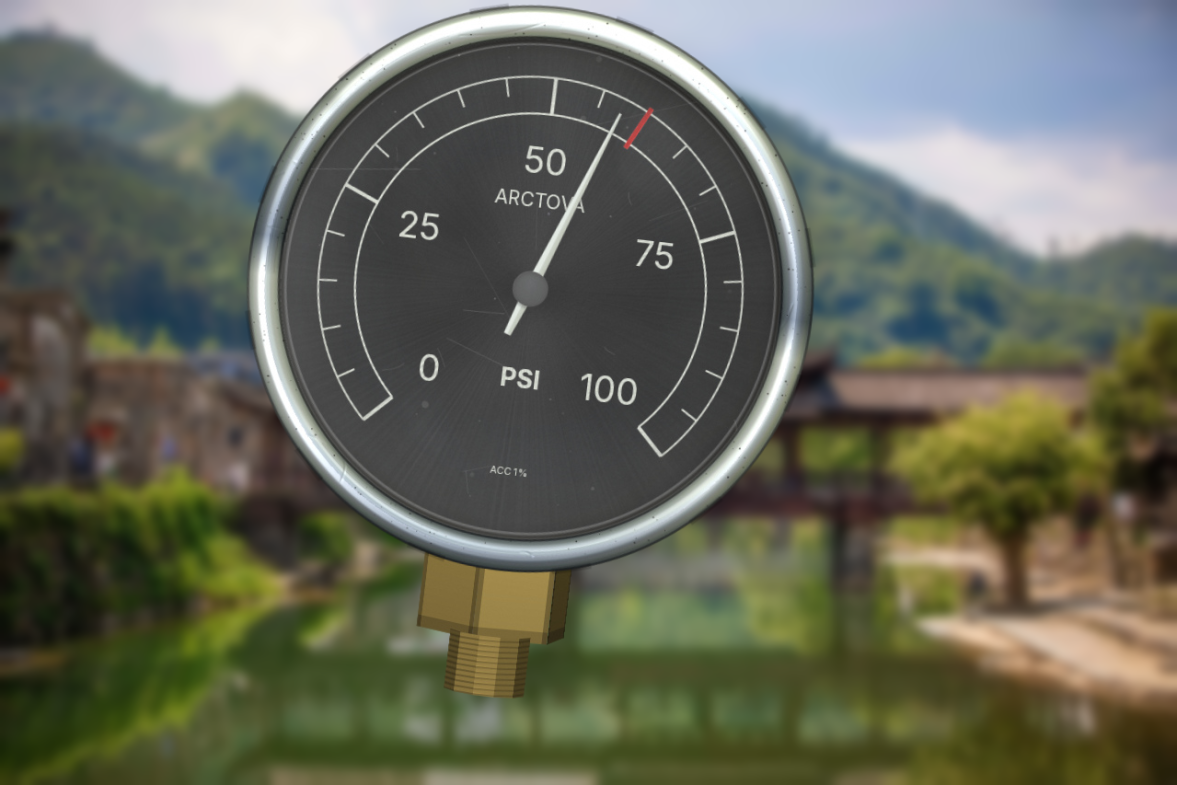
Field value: 57.5 psi
